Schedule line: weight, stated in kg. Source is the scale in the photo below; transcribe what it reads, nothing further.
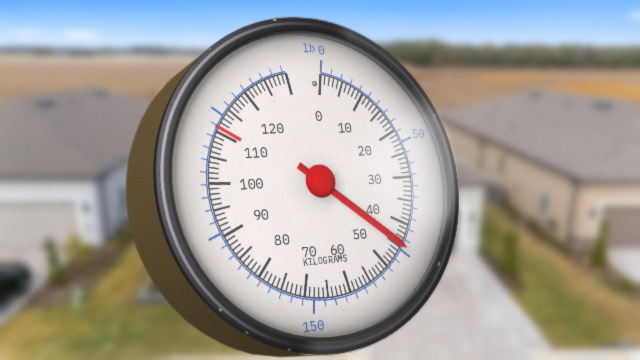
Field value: 45 kg
